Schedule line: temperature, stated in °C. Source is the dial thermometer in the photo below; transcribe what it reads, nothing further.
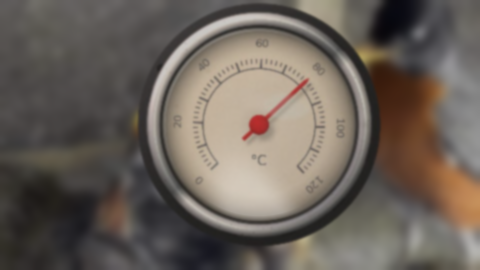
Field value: 80 °C
